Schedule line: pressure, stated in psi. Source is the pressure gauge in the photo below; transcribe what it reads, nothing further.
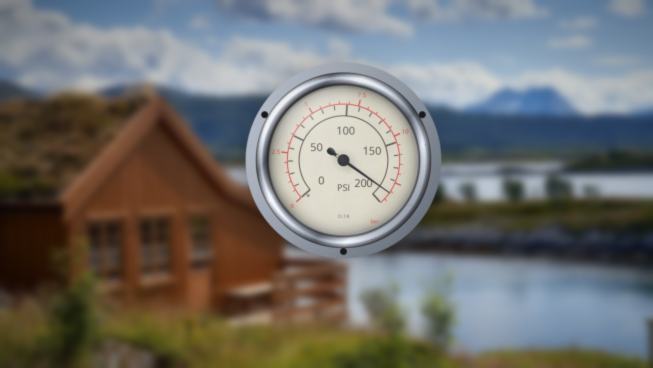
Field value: 190 psi
